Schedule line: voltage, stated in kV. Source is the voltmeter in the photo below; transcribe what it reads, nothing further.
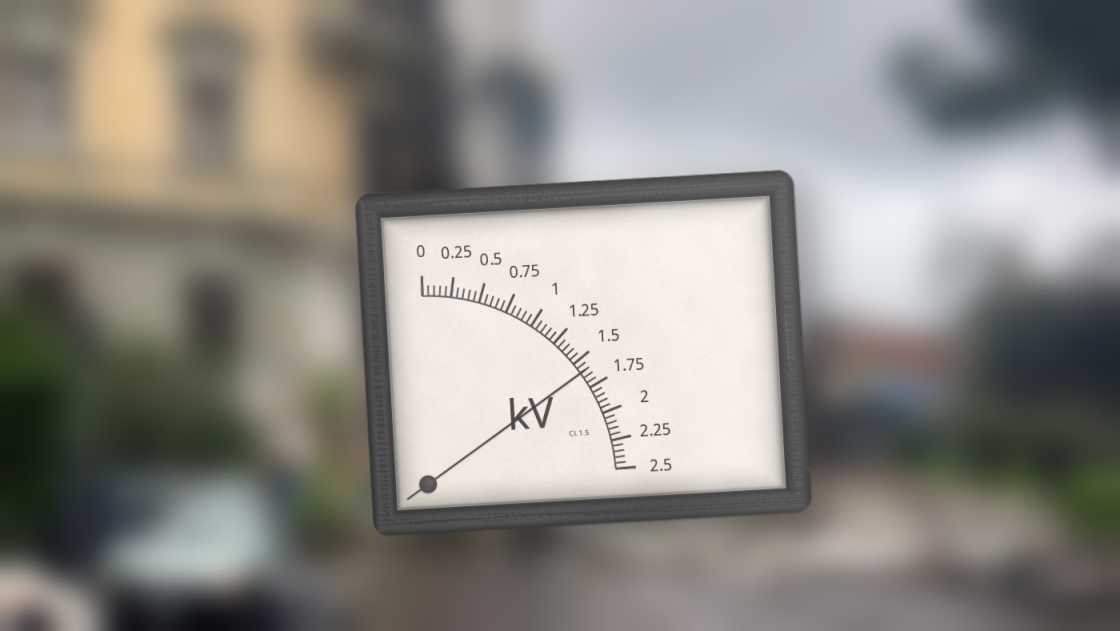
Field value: 1.6 kV
